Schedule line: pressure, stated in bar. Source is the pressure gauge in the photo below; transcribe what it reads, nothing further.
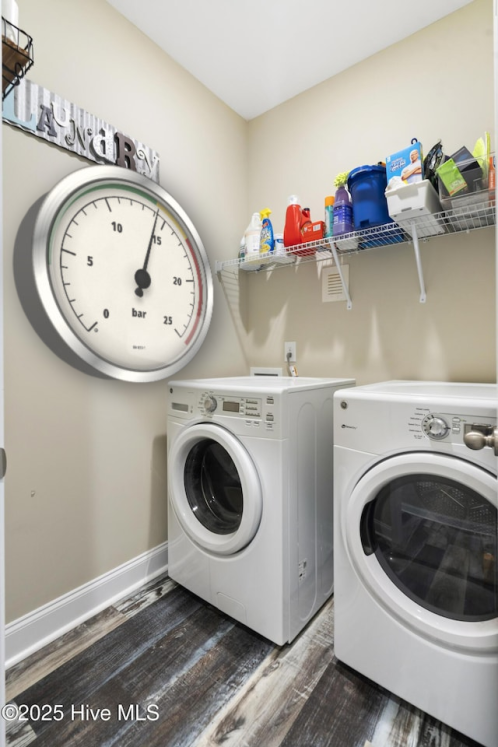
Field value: 14 bar
